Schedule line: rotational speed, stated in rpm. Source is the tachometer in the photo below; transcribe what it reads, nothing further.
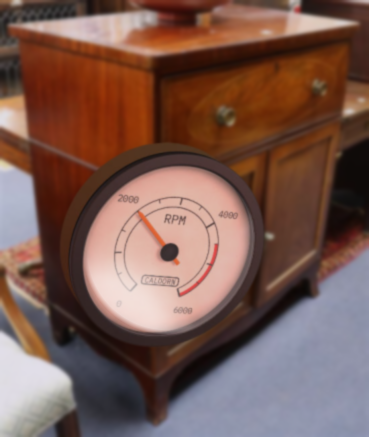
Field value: 2000 rpm
